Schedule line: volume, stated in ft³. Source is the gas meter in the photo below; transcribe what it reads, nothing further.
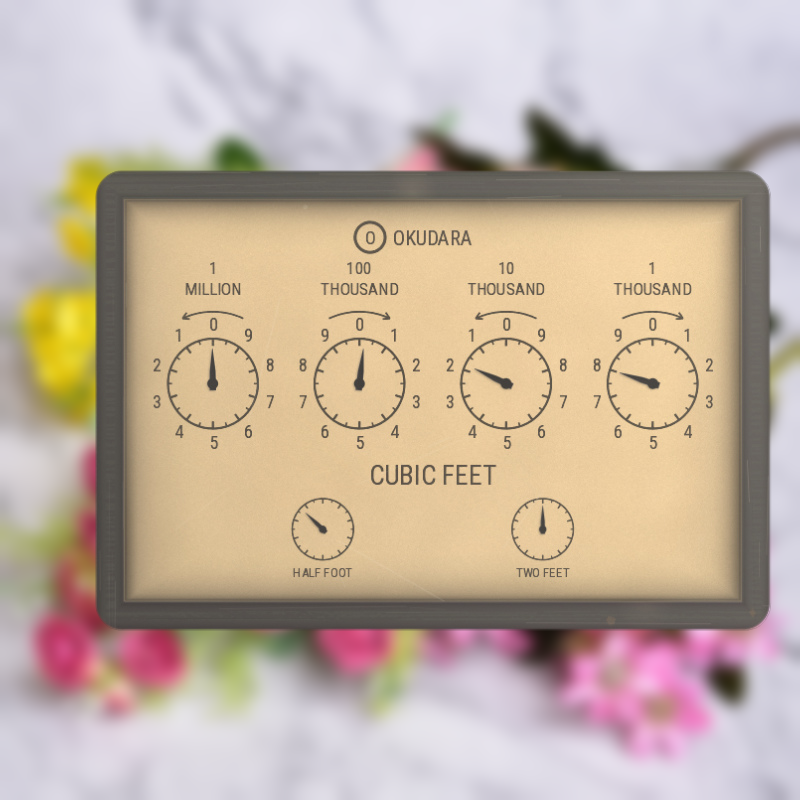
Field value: 1800 ft³
